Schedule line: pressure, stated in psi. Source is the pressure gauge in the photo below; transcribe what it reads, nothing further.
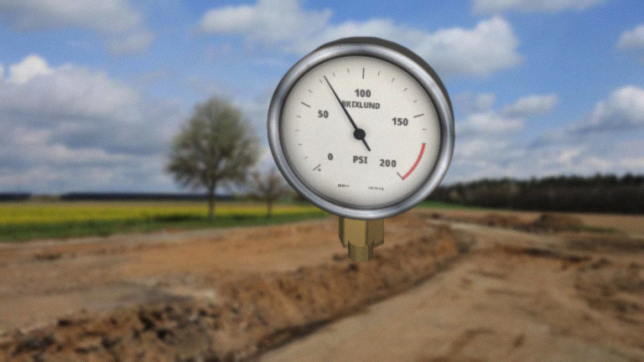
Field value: 75 psi
